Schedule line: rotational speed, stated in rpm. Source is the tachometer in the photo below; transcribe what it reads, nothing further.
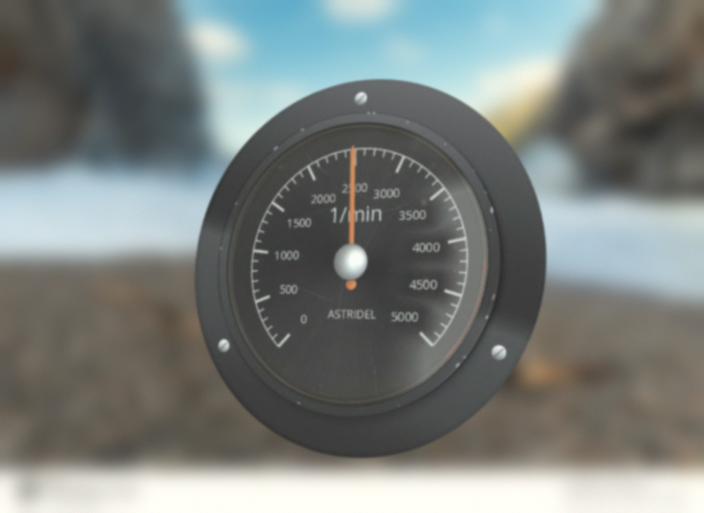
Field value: 2500 rpm
